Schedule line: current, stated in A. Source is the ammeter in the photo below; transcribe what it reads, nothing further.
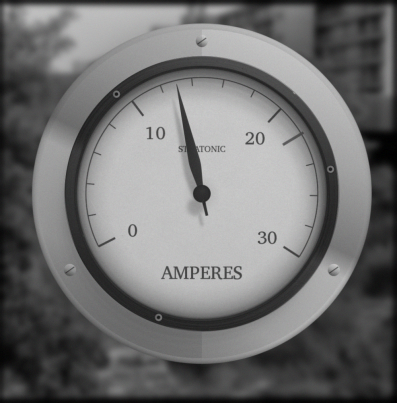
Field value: 13 A
